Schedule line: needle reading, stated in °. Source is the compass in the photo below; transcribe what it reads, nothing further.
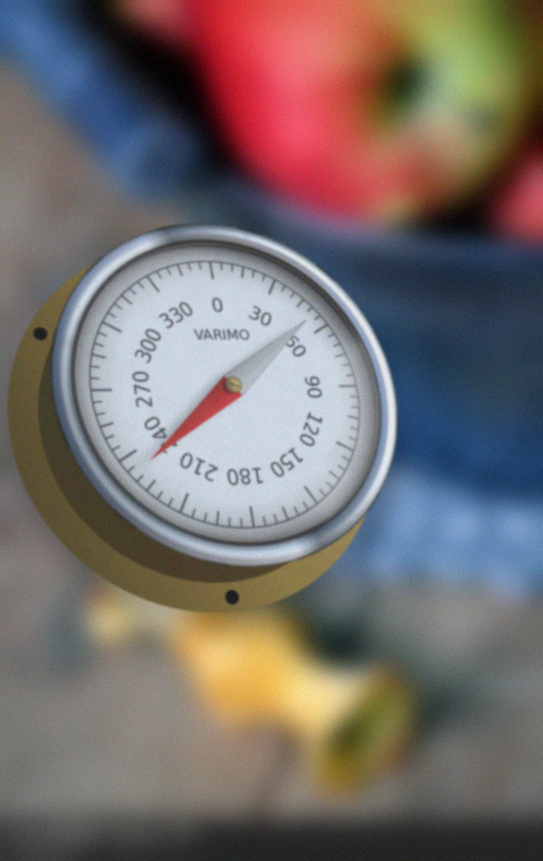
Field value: 232.5 °
